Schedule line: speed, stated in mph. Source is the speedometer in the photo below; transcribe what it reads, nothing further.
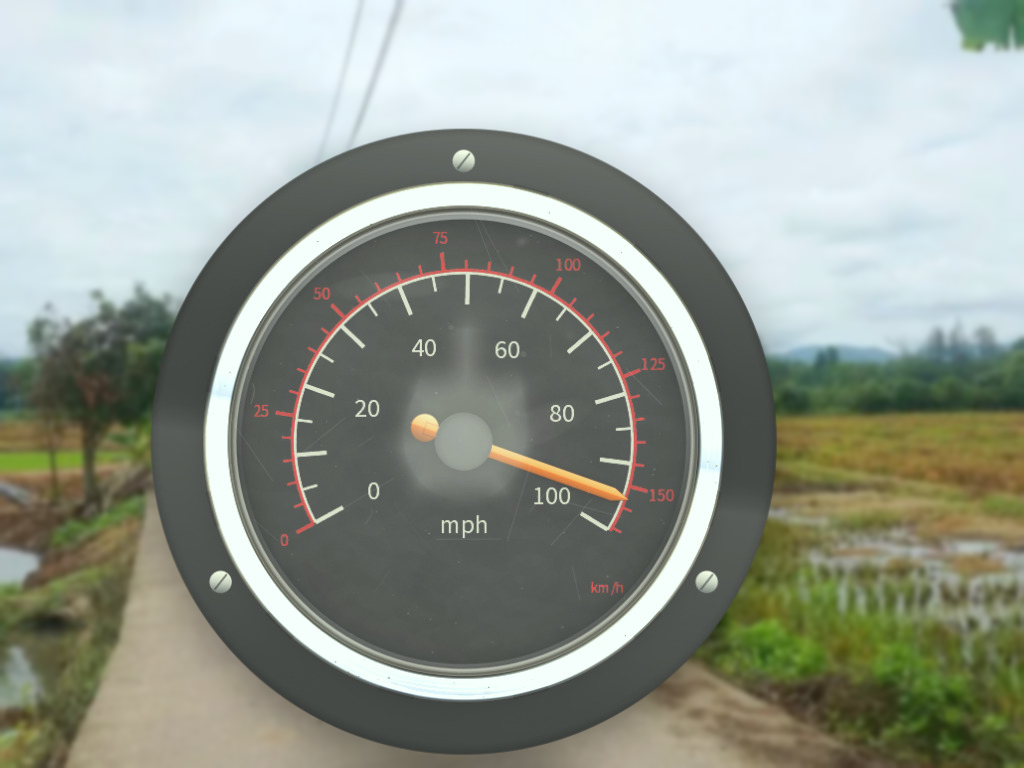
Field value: 95 mph
